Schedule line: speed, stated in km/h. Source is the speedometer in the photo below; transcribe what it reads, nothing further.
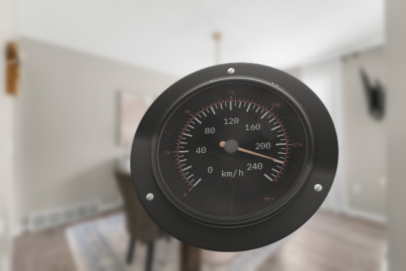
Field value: 220 km/h
